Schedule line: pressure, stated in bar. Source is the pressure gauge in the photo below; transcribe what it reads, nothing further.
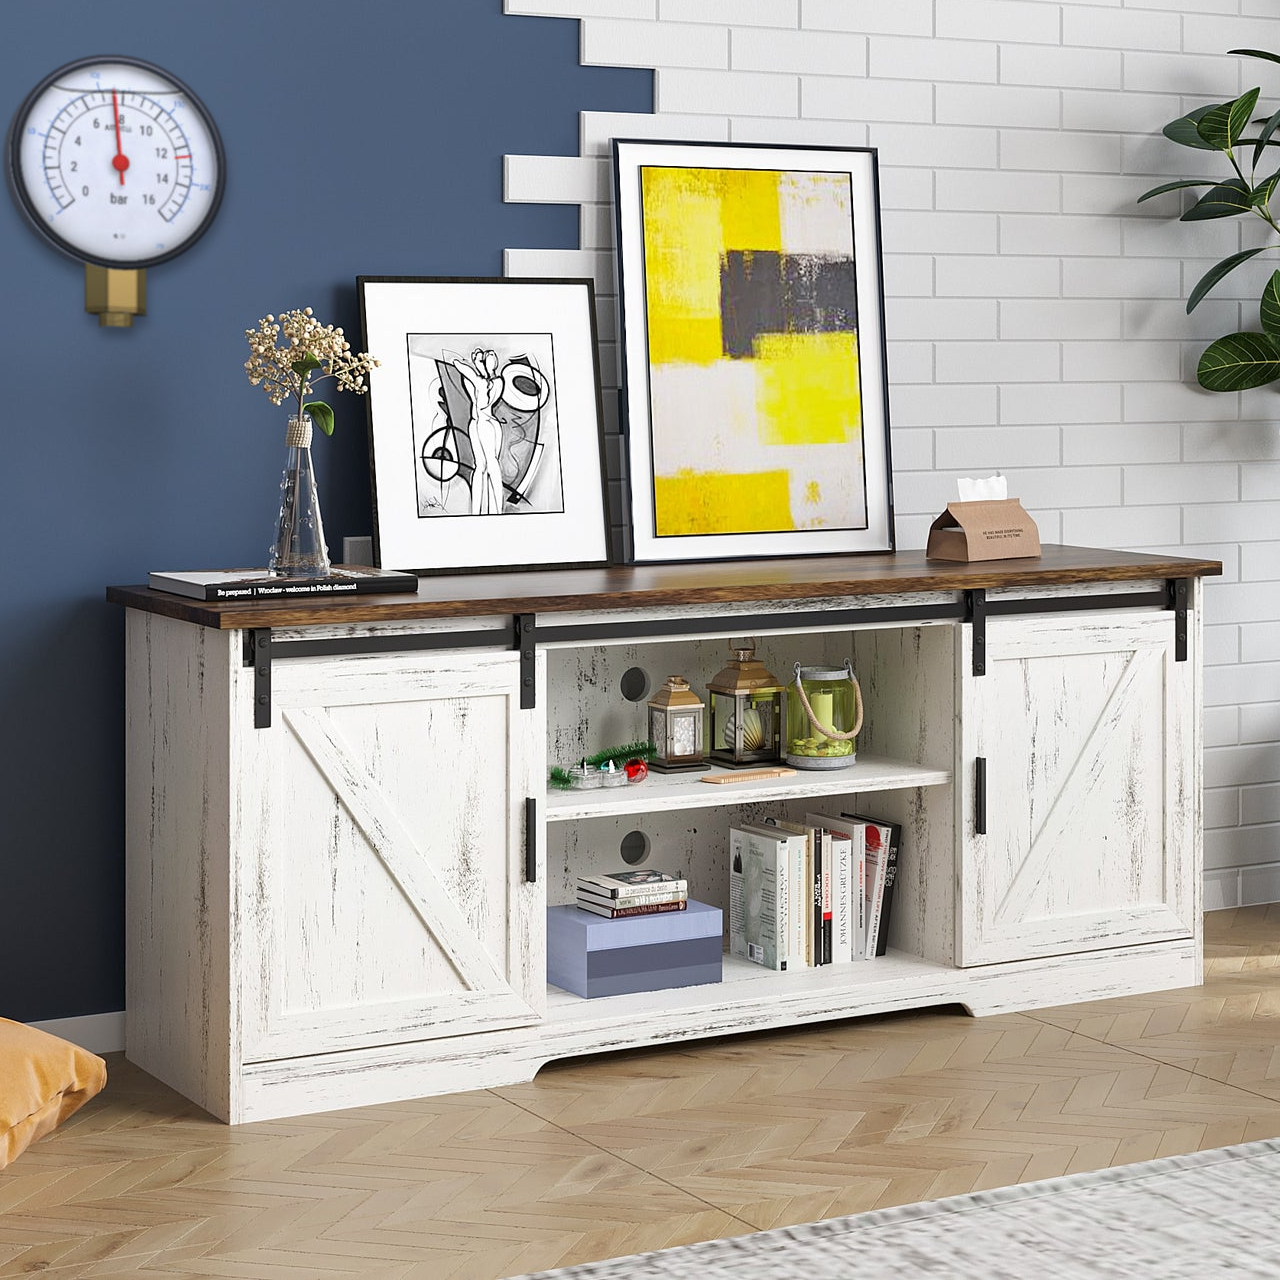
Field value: 7.5 bar
